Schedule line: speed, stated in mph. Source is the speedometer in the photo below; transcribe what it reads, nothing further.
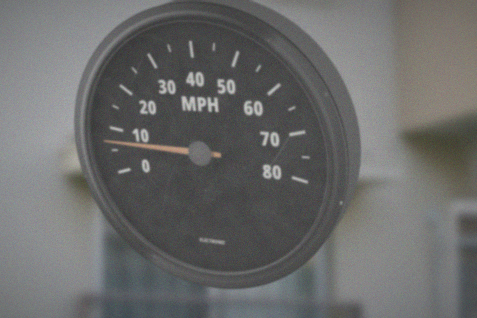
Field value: 7.5 mph
